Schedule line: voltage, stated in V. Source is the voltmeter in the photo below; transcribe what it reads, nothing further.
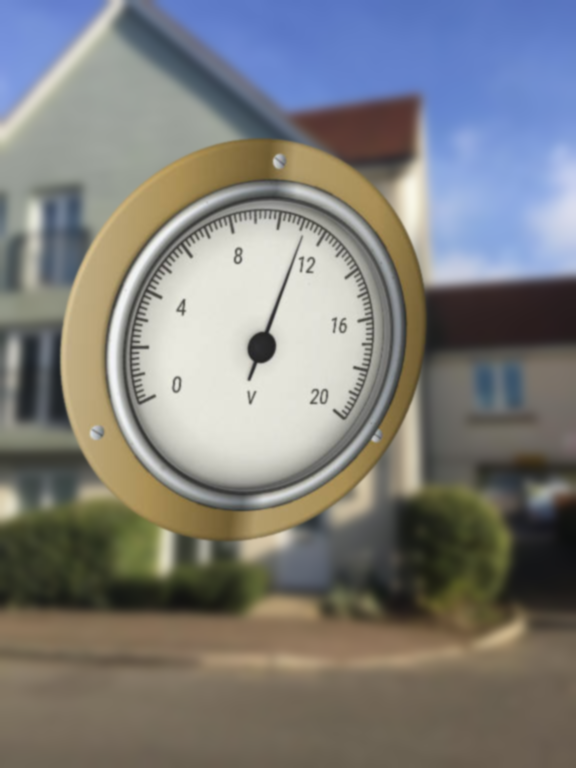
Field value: 11 V
